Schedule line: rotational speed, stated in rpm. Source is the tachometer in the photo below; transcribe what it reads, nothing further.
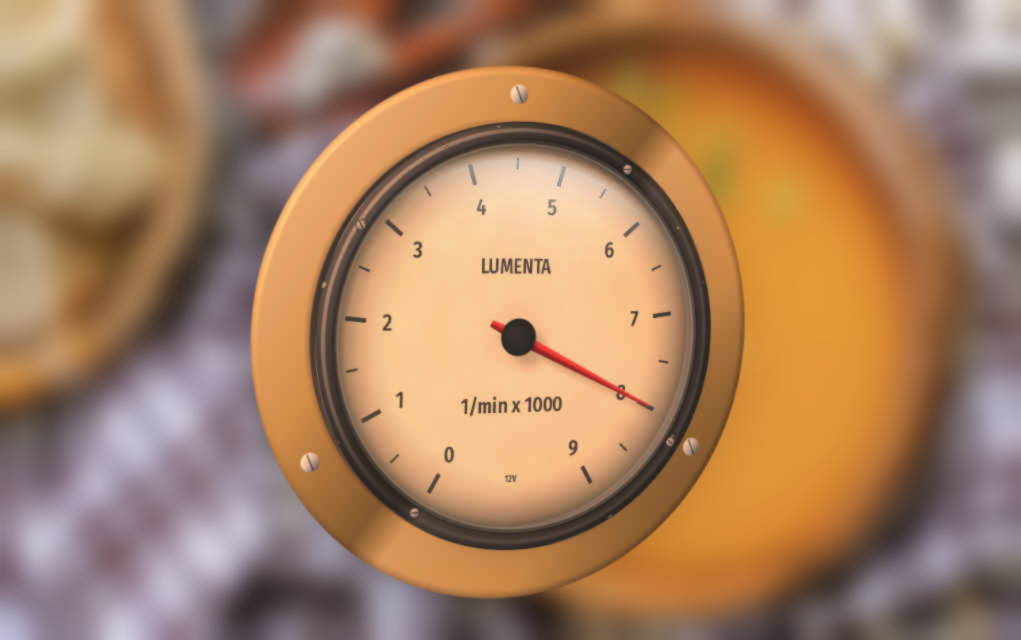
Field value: 8000 rpm
